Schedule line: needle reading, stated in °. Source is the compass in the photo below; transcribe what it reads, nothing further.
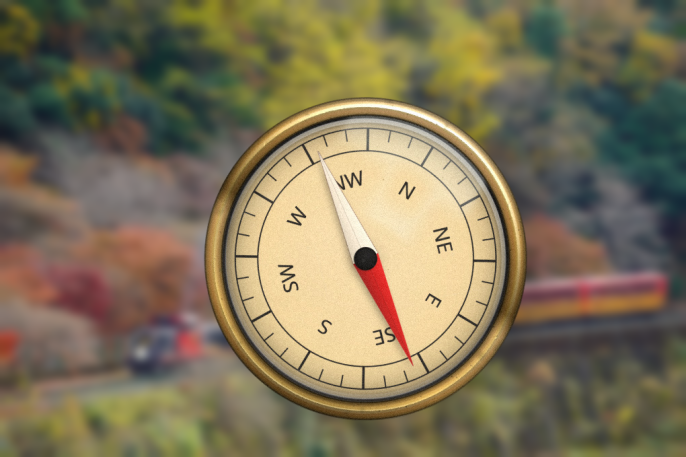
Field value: 125 °
